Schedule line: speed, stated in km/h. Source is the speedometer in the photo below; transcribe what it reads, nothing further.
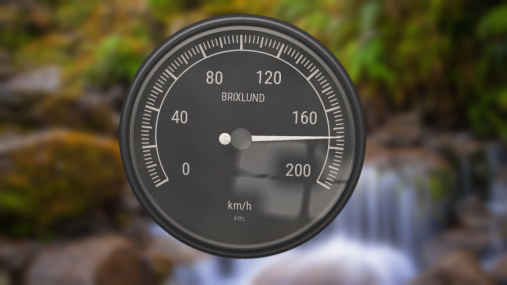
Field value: 174 km/h
